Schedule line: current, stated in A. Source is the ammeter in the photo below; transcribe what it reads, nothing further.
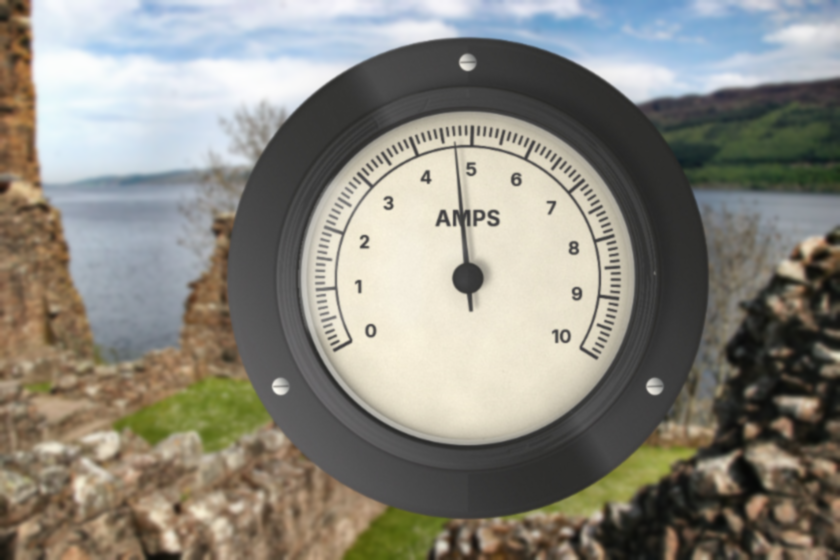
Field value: 4.7 A
